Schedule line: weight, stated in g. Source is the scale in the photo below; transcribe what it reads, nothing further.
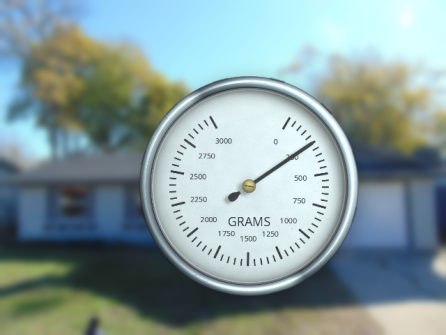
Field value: 250 g
